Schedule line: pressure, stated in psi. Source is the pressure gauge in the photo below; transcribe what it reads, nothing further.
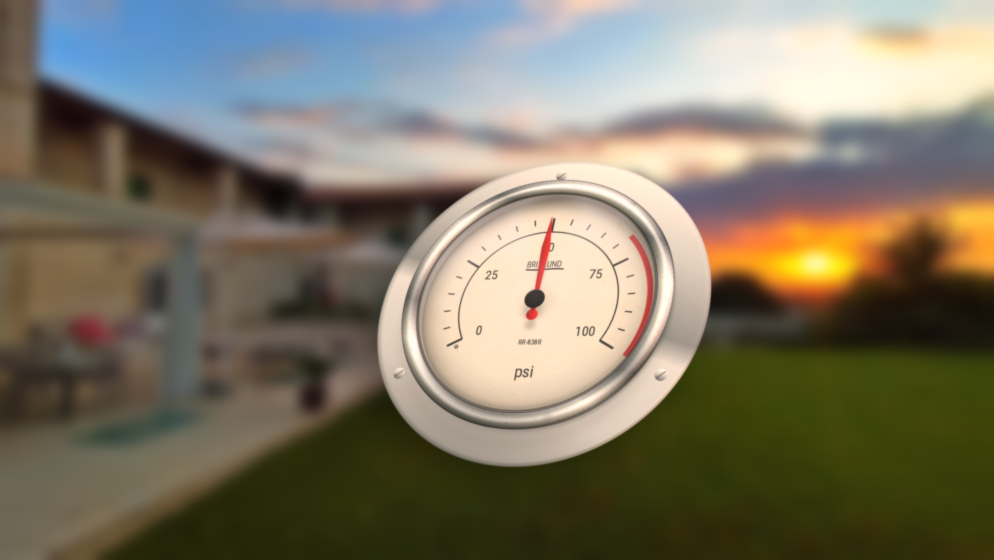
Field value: 50 psi
